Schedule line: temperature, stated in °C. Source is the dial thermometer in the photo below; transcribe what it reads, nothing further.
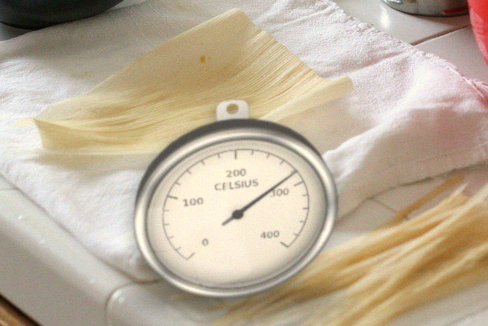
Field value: 280 °C
